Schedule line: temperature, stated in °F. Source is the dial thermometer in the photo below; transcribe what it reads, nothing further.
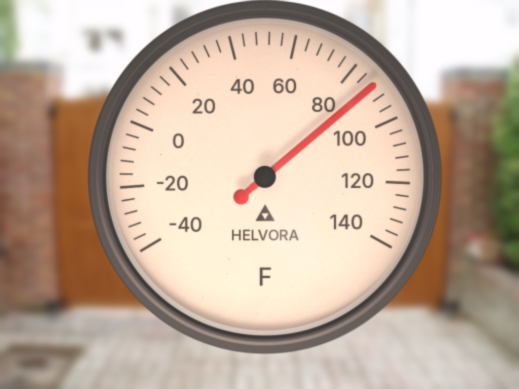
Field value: 88 °F
